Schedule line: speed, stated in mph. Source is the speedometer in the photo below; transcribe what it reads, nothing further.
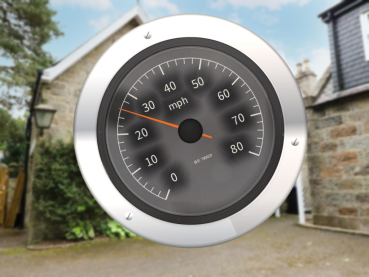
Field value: 26 mph
